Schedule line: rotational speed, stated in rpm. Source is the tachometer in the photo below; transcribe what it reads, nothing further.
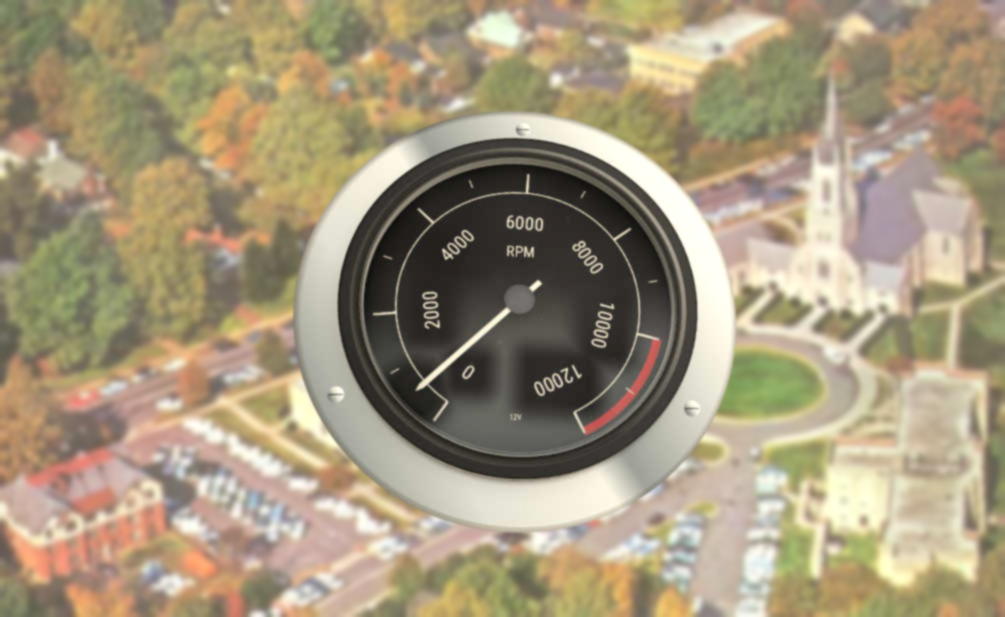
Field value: 500 rpm
